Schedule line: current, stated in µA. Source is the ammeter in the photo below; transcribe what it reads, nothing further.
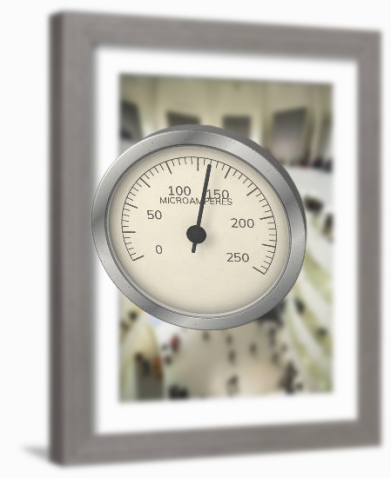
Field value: 135 µA
